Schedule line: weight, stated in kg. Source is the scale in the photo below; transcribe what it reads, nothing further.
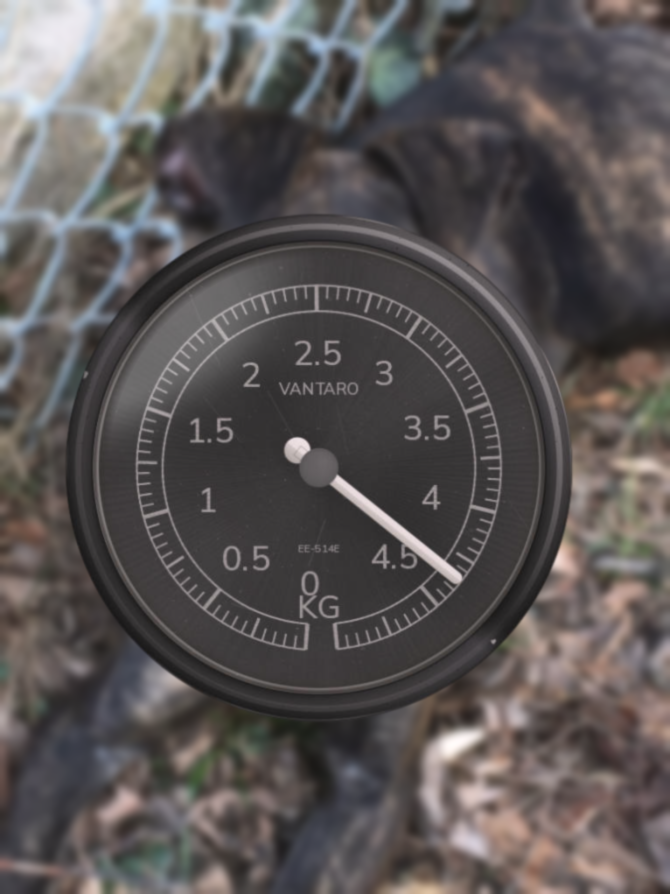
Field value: 4.35 kg
